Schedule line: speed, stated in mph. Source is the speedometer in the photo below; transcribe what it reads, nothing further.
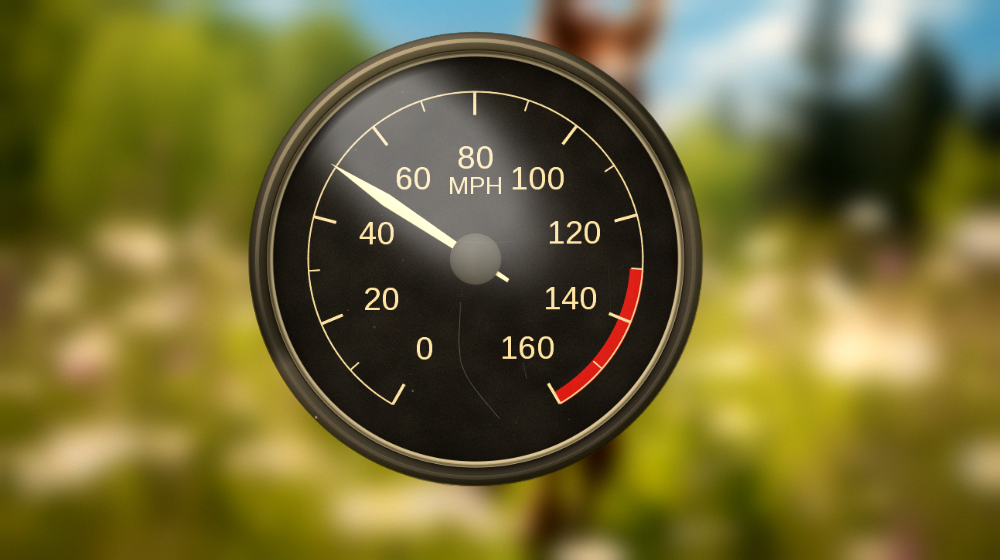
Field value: 50 mph
